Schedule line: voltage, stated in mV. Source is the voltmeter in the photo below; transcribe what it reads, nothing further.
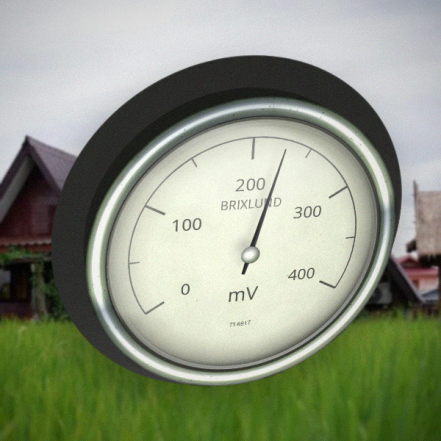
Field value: 225 mV
